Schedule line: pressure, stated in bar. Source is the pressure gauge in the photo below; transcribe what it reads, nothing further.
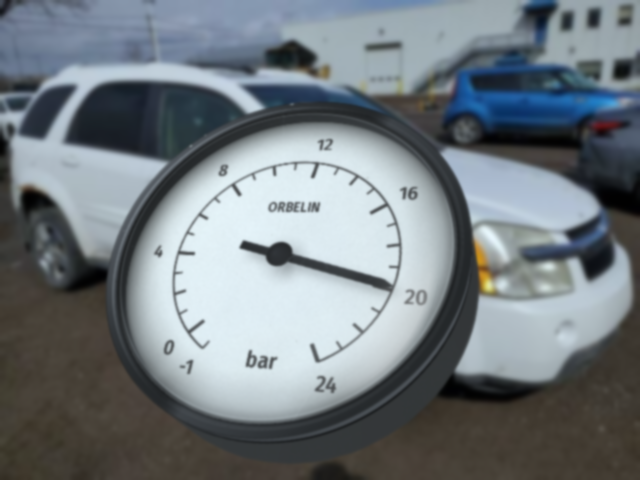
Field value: 20 bar
